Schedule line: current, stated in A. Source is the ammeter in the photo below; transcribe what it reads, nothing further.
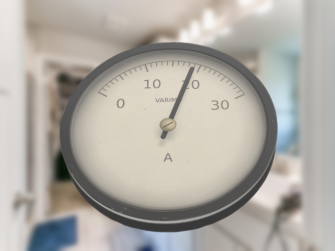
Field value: 19 A
